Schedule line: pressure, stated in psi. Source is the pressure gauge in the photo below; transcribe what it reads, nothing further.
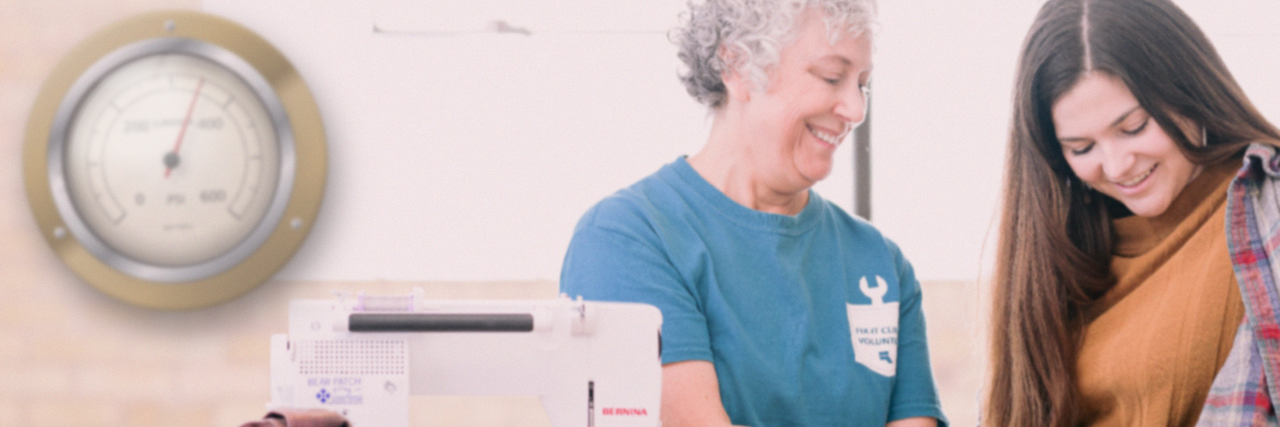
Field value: 350 psi
